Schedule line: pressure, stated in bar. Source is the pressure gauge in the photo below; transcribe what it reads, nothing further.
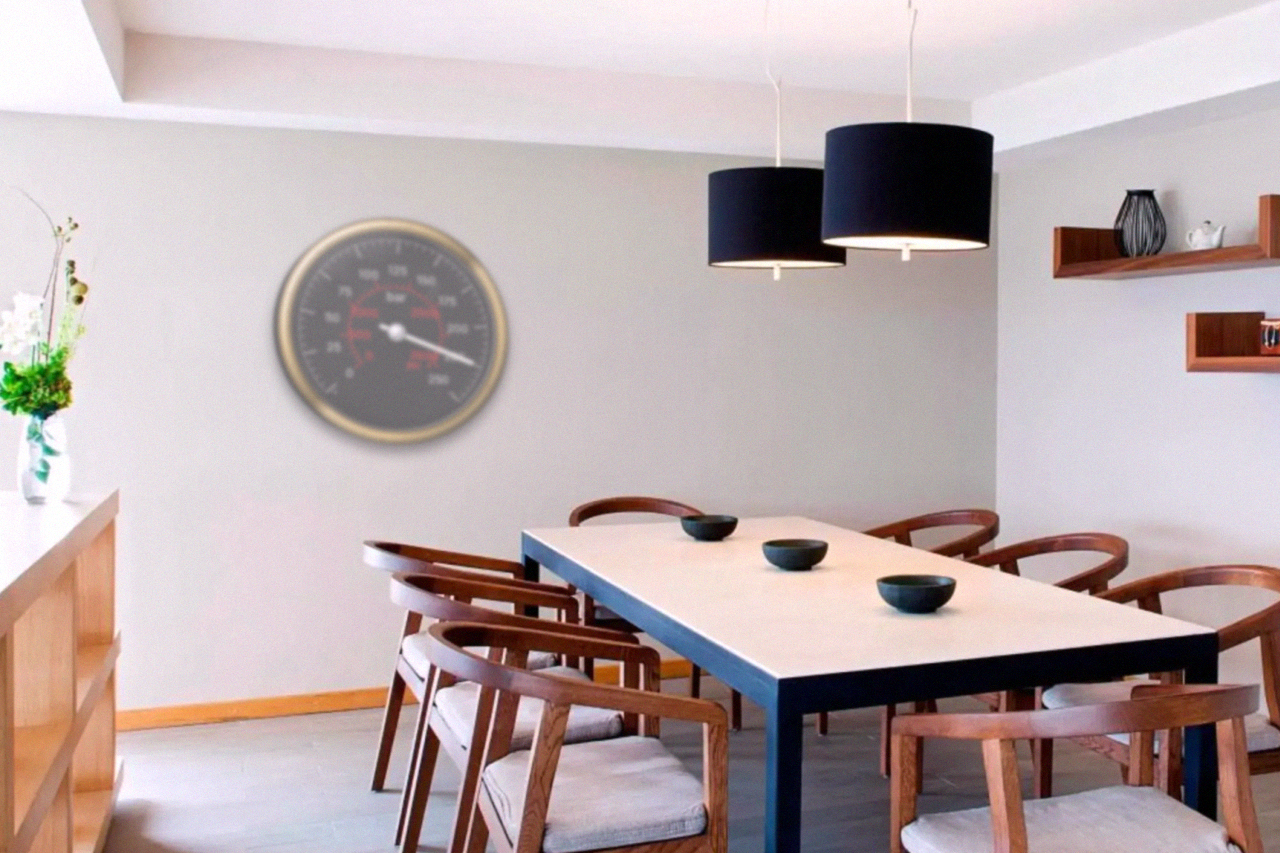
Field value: 225 bar
